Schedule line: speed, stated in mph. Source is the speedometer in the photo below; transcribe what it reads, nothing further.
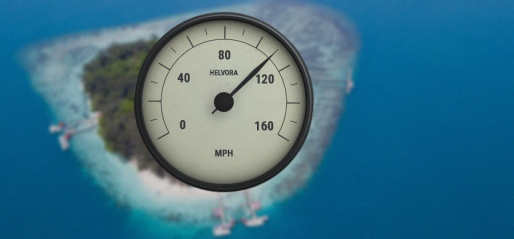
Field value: 110 mph
